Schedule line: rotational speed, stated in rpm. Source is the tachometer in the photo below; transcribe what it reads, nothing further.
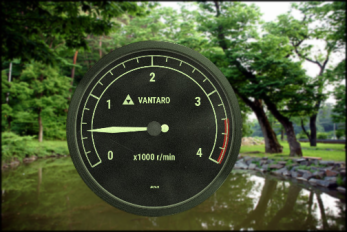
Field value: 500 rpm
